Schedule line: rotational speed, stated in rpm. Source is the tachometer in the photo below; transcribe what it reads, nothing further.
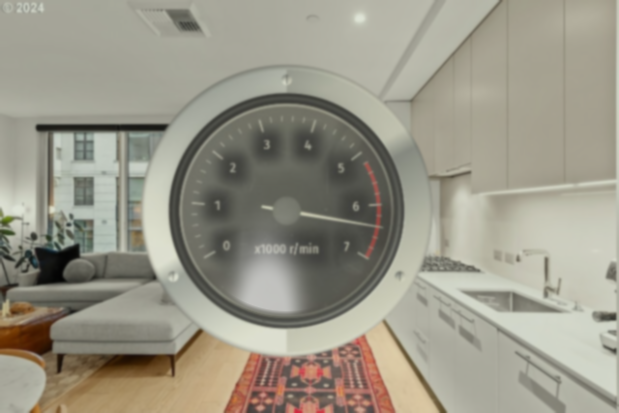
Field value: 6400 rpm
